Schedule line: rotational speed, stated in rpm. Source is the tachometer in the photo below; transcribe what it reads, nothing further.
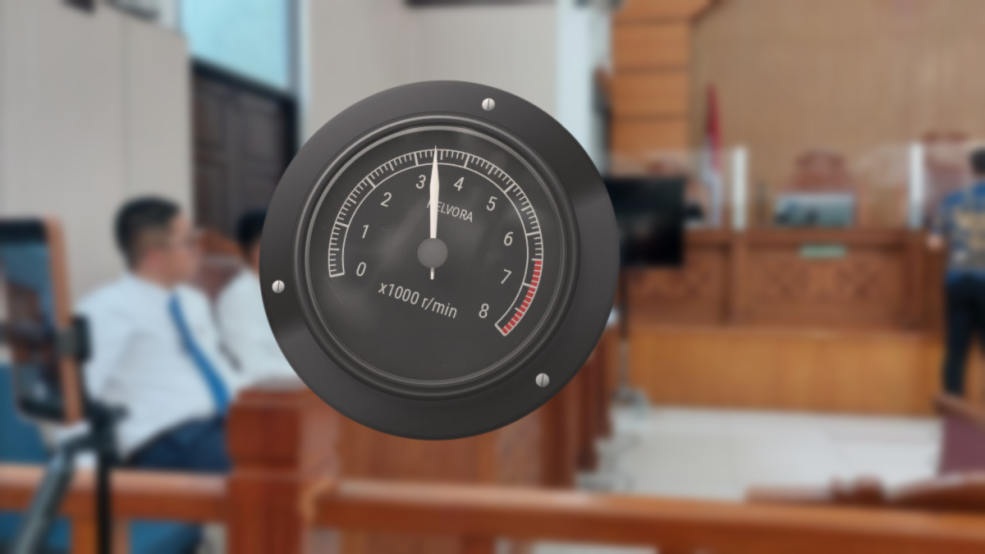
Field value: 3400 rpm
